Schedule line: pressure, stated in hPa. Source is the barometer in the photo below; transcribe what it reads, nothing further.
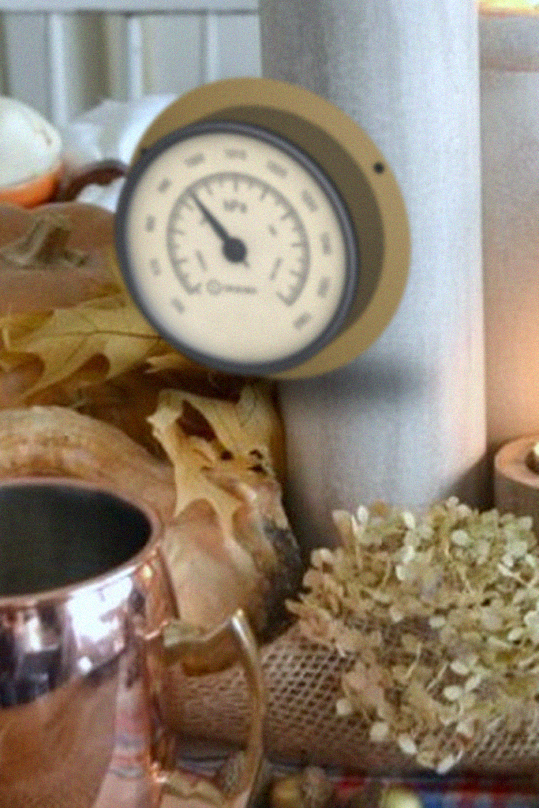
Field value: 995 hPa
